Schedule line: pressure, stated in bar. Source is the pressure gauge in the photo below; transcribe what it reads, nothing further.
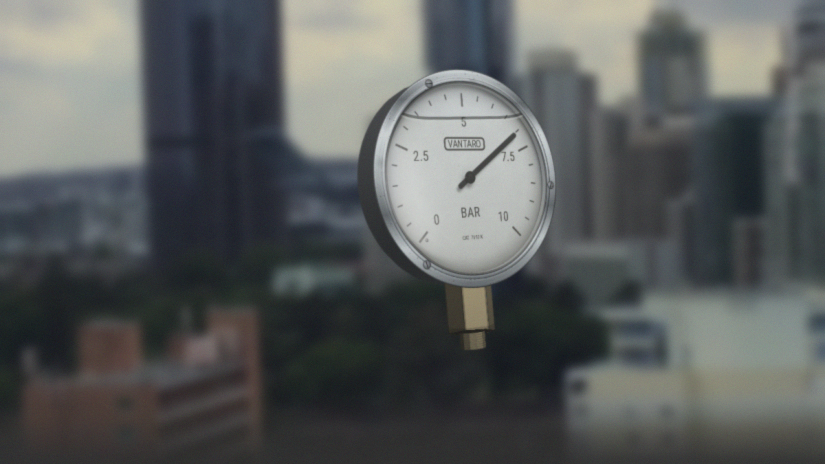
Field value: 7 bar
